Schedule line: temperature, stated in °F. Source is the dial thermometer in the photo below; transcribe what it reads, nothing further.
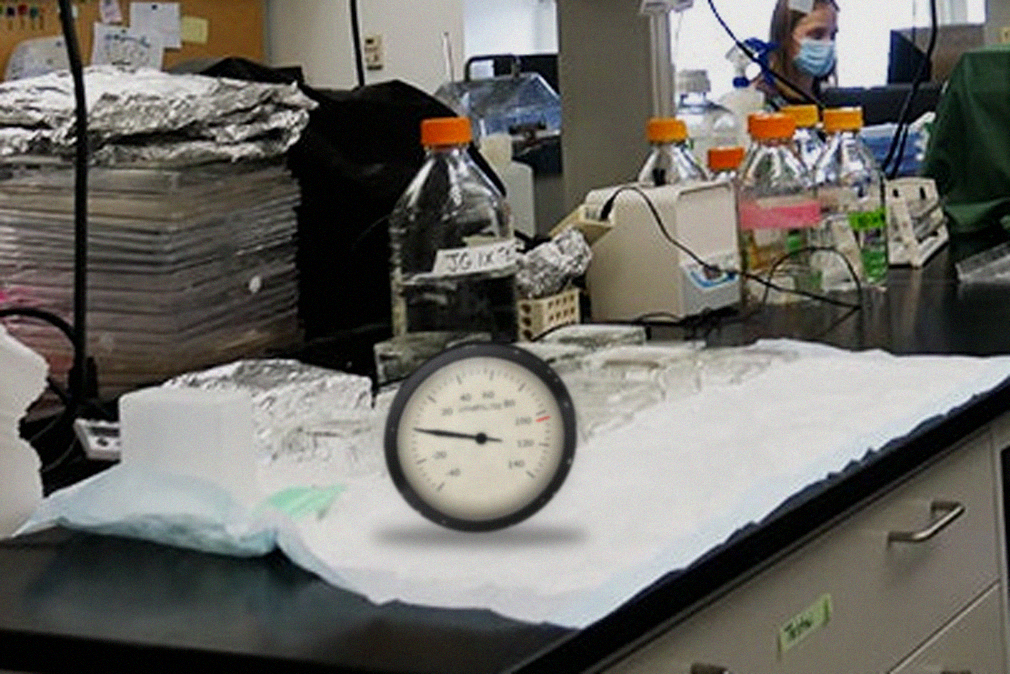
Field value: 0 °F
